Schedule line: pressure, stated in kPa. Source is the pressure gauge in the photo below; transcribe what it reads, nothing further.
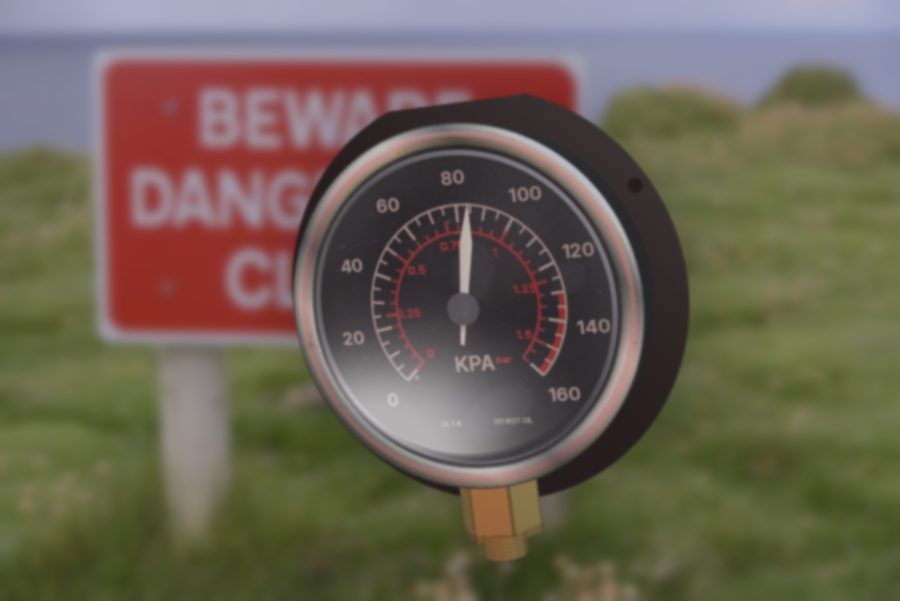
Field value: 85 kPa
